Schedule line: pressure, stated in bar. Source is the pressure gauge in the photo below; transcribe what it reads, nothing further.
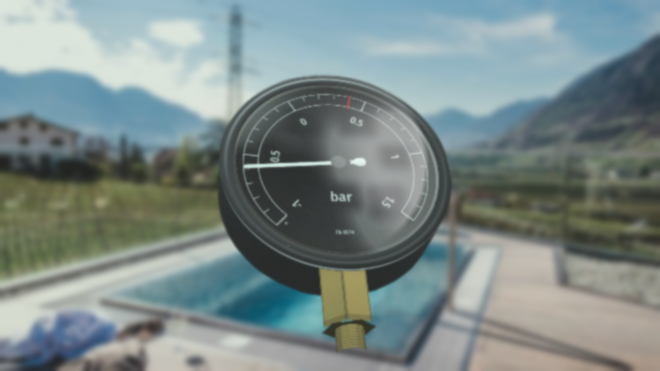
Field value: -0.6 bar
